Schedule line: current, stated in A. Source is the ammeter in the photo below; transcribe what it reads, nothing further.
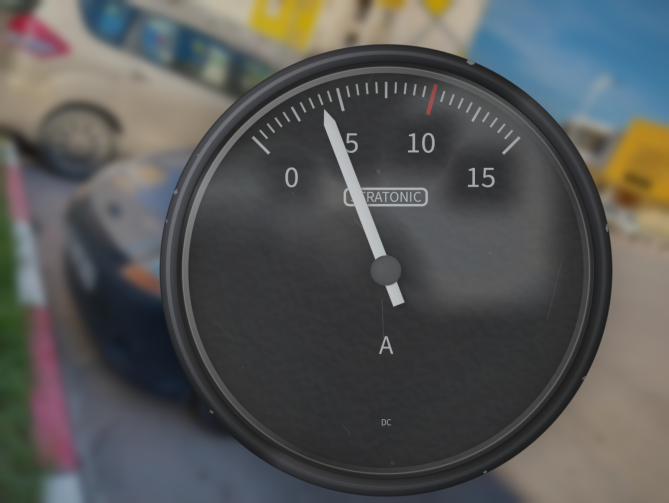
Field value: 4 A
